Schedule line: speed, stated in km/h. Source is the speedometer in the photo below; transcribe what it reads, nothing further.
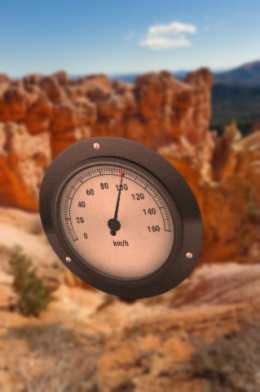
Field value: 100 km/h
